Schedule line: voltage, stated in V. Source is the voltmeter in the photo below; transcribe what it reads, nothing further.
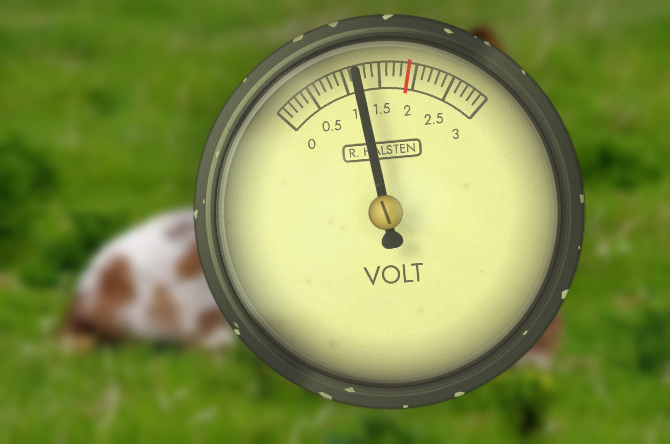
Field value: 1.2 V
